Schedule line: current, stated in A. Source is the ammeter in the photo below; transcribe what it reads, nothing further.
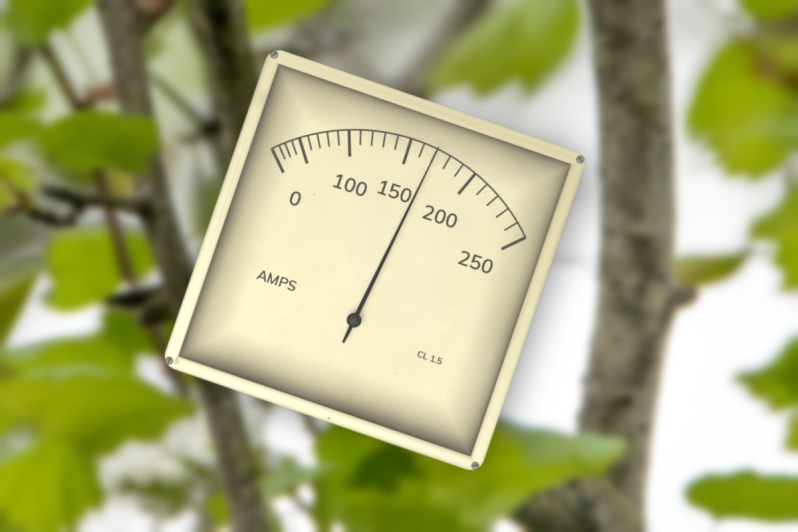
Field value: 170 A
